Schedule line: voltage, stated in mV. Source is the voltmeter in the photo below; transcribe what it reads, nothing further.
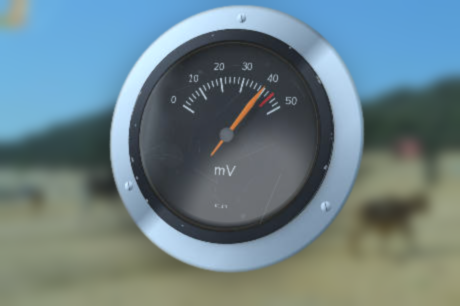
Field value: 40 mV
